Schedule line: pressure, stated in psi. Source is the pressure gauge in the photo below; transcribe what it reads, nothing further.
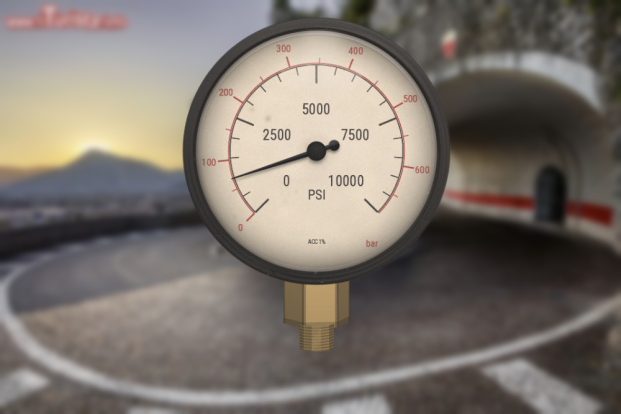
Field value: 1000 psi
